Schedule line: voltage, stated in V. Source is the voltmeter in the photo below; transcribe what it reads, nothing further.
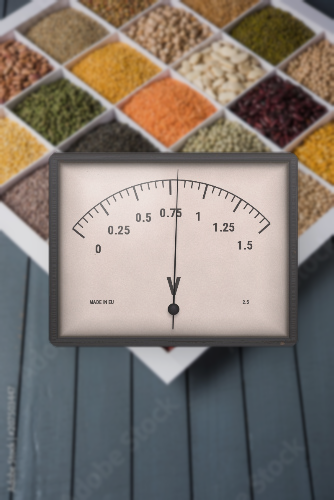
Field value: 0.8 V
